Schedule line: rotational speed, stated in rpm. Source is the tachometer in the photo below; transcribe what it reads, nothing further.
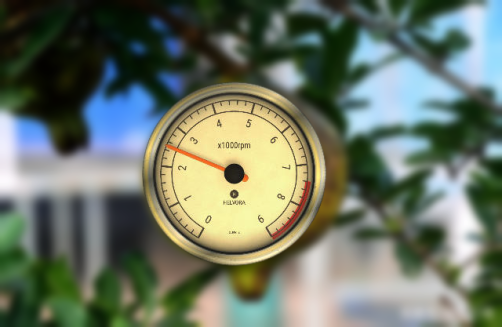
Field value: 2500 rpm
